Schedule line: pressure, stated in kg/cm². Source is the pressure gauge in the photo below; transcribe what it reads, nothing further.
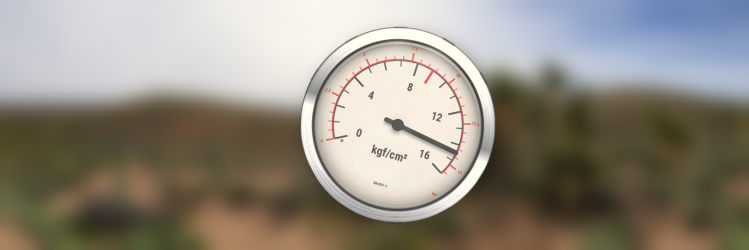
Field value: 14.5 kg/cm²
